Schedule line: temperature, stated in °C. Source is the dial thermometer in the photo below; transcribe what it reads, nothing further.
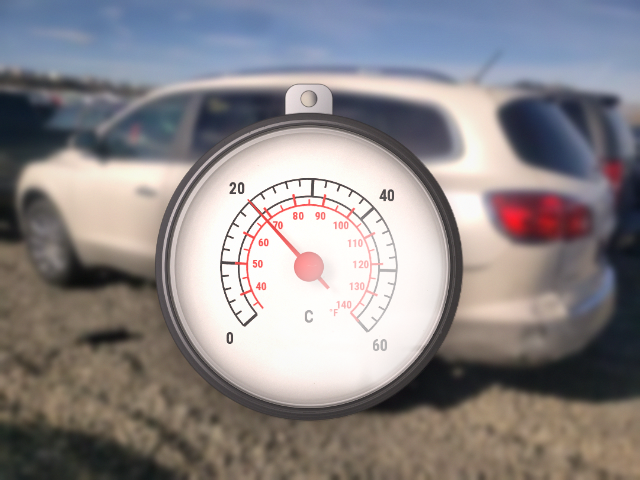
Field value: 20 °C
